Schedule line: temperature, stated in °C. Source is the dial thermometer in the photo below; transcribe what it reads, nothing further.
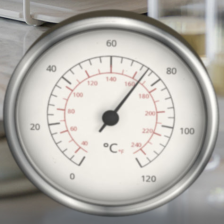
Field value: 74 °C
